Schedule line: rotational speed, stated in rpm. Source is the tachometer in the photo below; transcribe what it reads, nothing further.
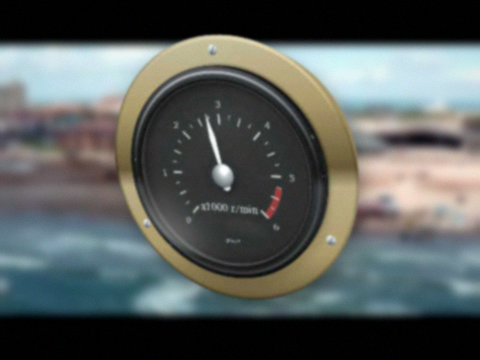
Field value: 2750 rpm
